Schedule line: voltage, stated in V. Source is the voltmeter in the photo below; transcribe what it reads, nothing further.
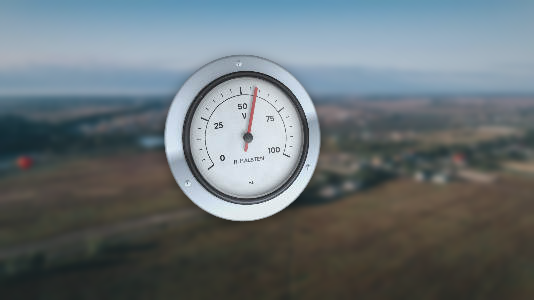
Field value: 57.5 V
